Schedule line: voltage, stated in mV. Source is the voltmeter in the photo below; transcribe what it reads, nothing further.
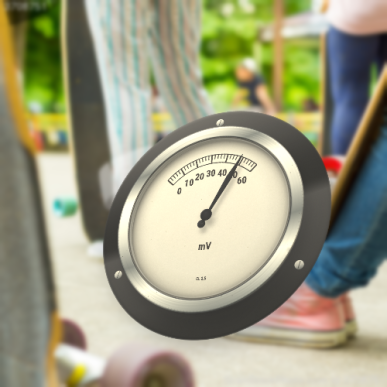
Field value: 50 mV
